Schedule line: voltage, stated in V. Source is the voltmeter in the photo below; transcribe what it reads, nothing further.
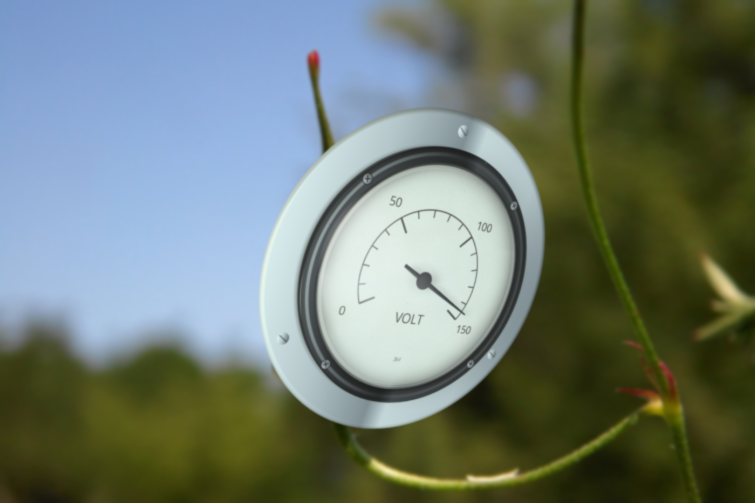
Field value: 145 V
